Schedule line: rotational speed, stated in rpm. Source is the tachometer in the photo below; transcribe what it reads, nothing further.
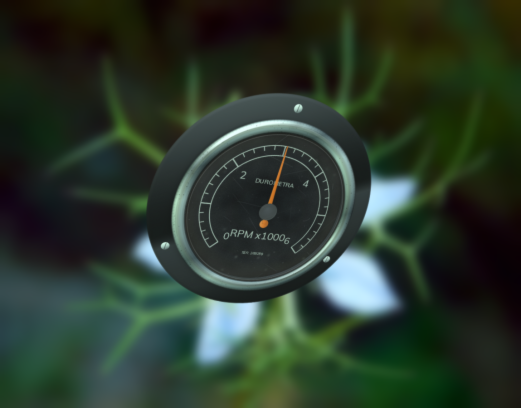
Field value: 3000 rpm
